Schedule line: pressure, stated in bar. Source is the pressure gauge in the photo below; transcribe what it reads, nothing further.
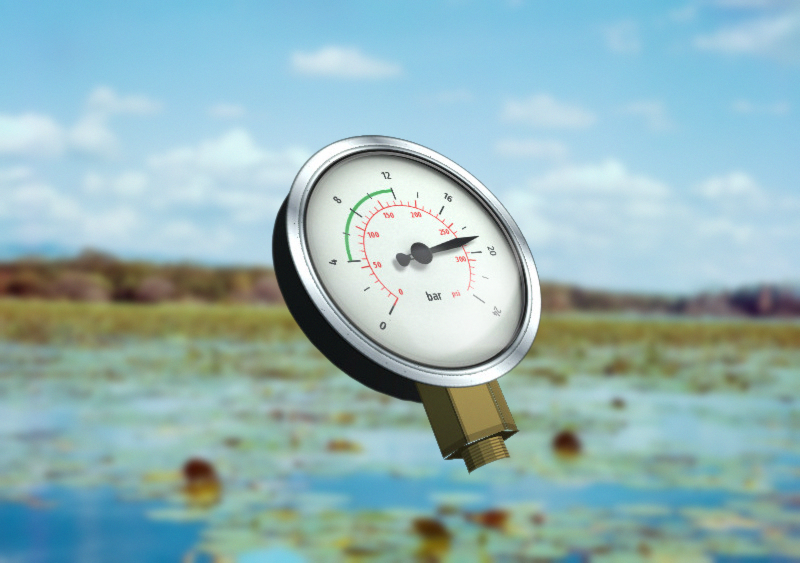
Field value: 19 bar
